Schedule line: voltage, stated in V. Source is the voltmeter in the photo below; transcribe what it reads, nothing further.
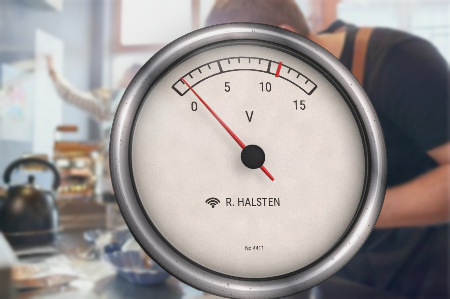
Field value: 1 V
